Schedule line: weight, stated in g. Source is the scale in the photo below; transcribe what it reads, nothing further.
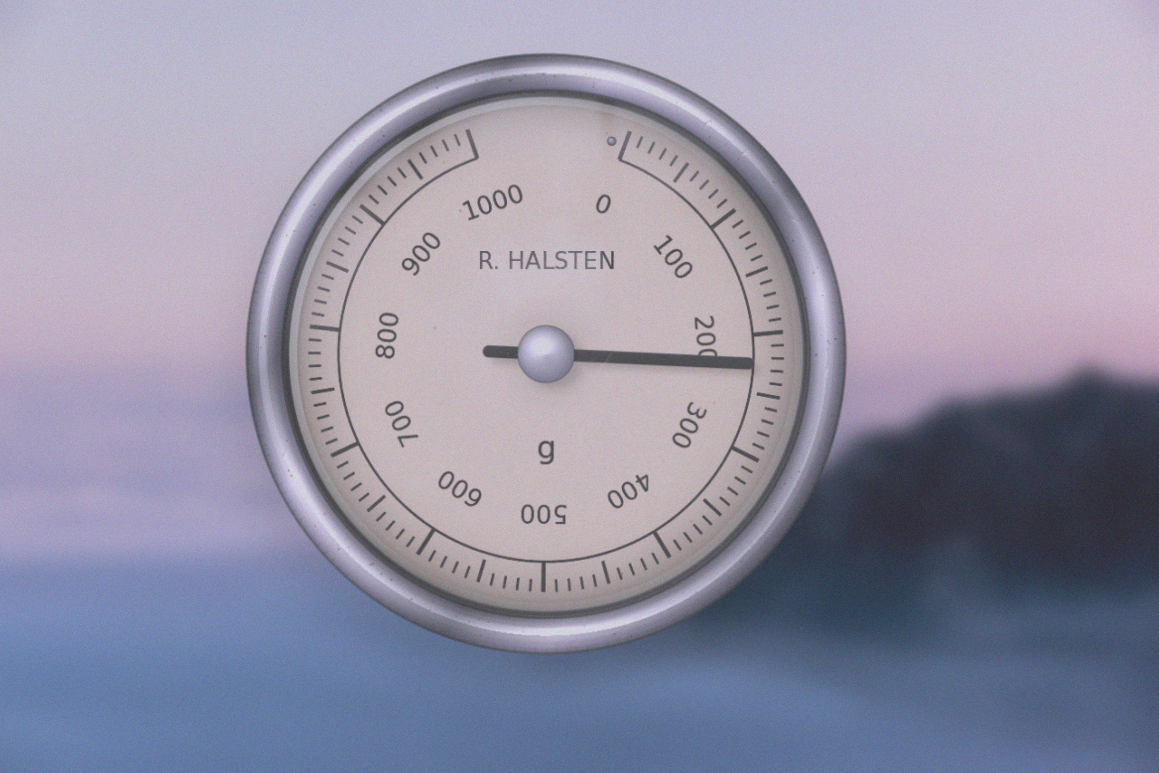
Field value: 225 g
